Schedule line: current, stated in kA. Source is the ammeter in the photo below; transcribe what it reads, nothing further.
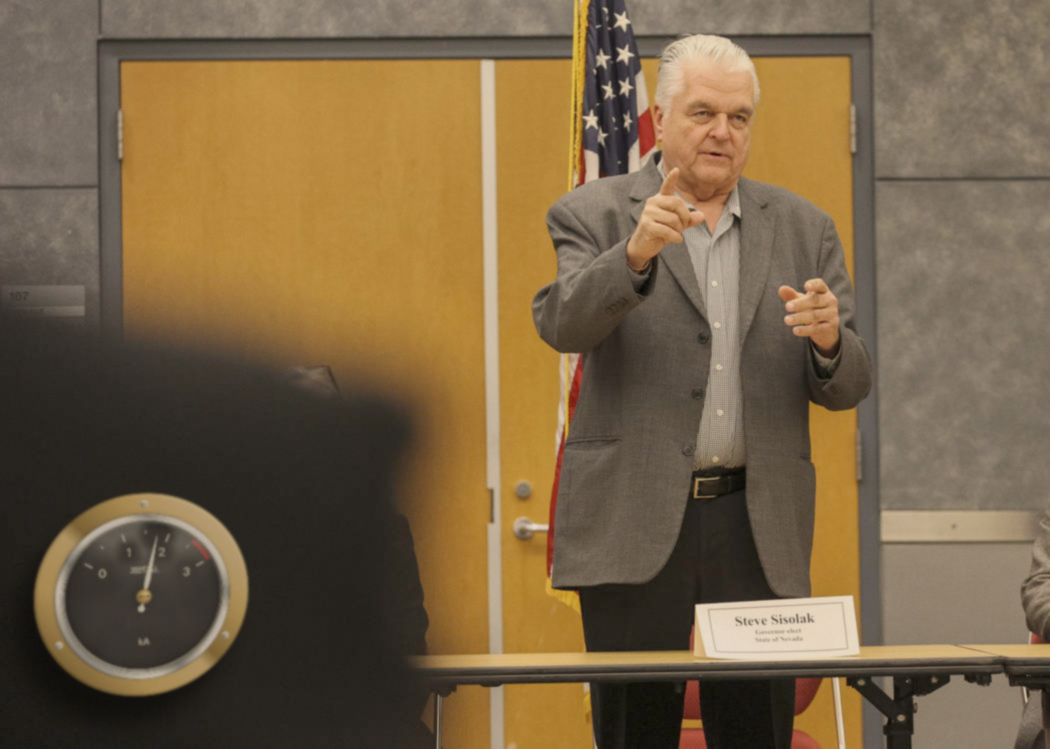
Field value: 1.75 kA
